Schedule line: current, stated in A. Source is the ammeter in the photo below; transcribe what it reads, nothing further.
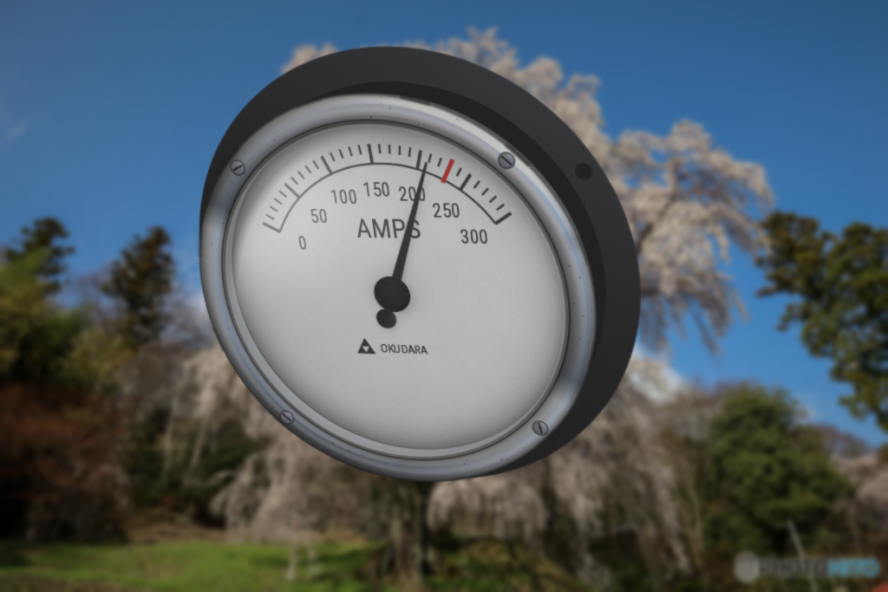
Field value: 210 A
